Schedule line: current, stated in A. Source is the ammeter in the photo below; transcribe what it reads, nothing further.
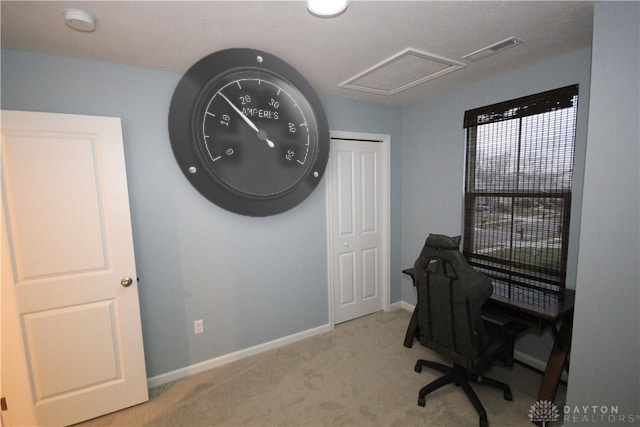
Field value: 15 A
